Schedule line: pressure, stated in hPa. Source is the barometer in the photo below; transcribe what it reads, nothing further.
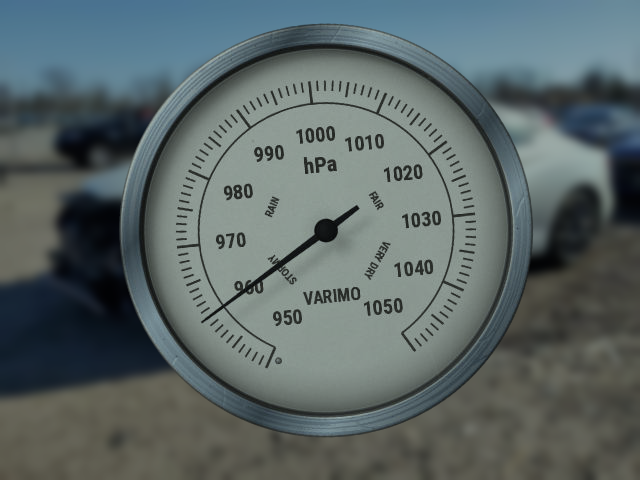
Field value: 960 hPa
